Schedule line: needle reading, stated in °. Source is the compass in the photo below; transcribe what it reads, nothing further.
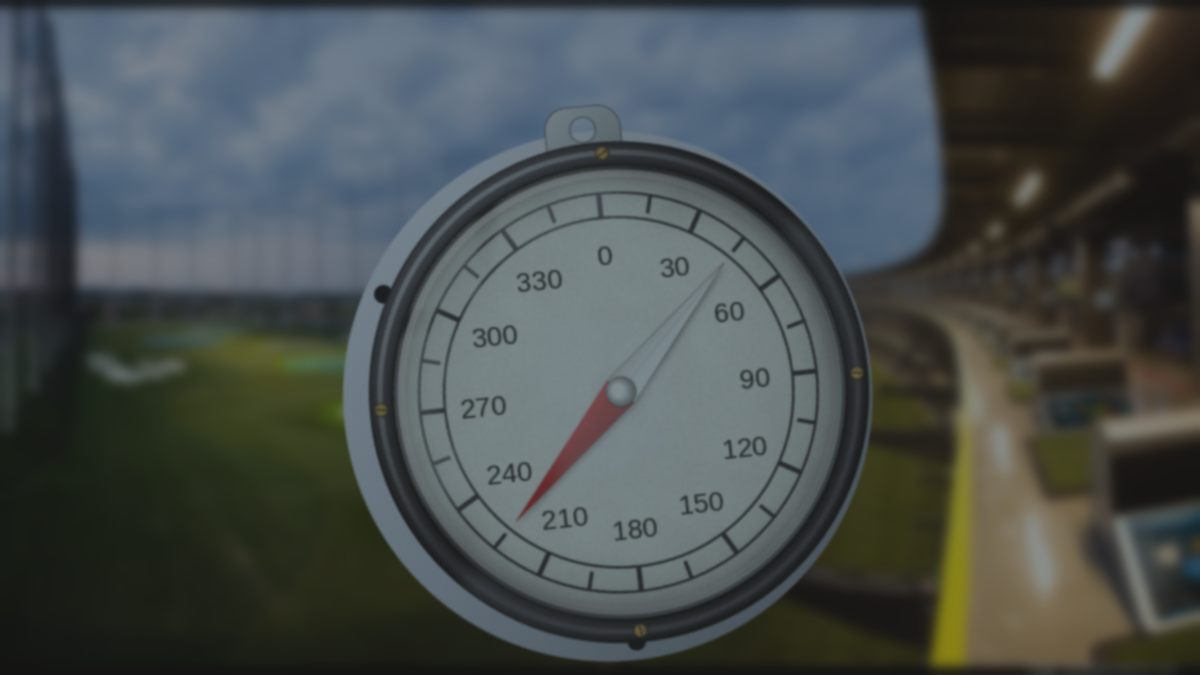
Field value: 225 °
